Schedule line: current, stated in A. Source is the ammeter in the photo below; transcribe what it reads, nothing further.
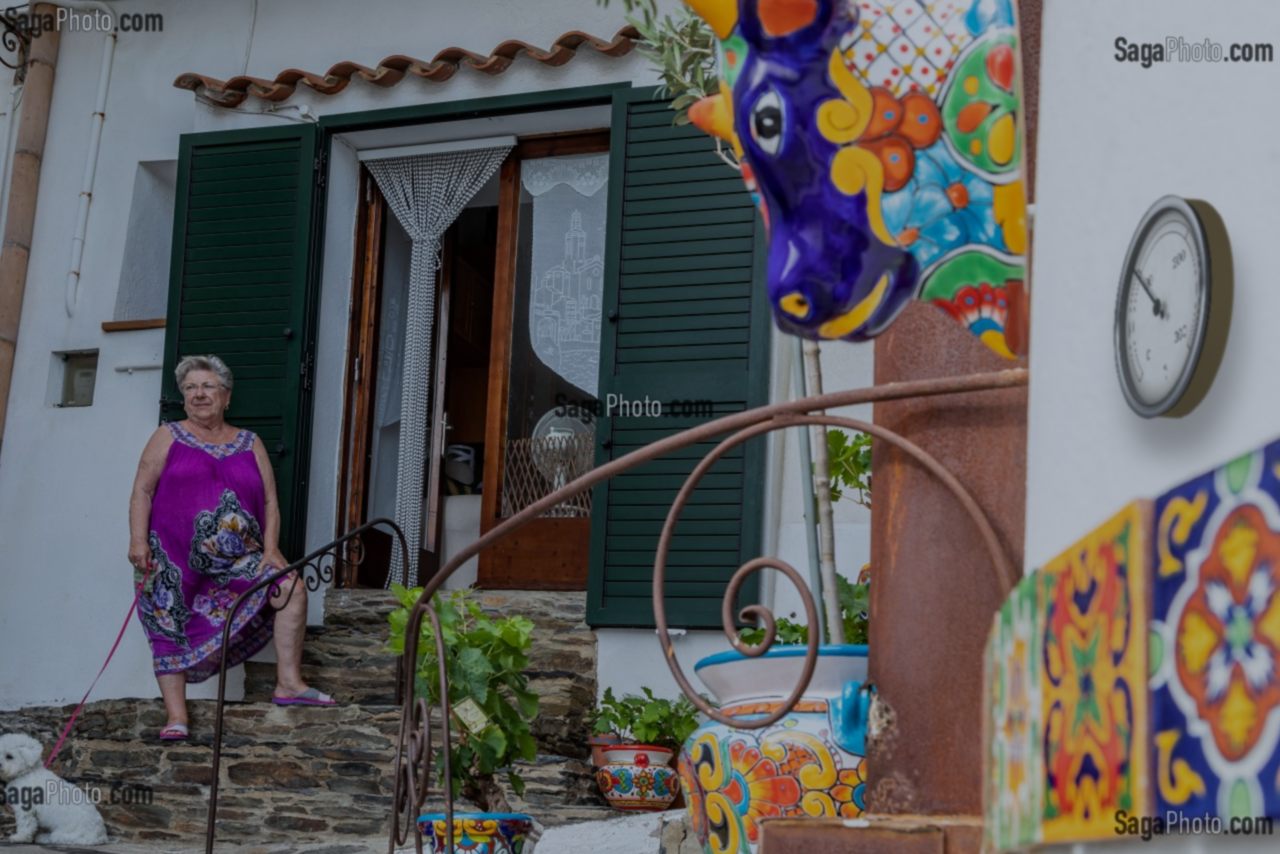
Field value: 100 A
